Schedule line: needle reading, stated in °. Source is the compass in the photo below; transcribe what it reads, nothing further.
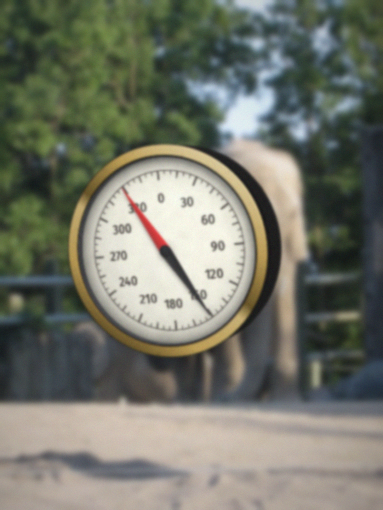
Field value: 330 °
